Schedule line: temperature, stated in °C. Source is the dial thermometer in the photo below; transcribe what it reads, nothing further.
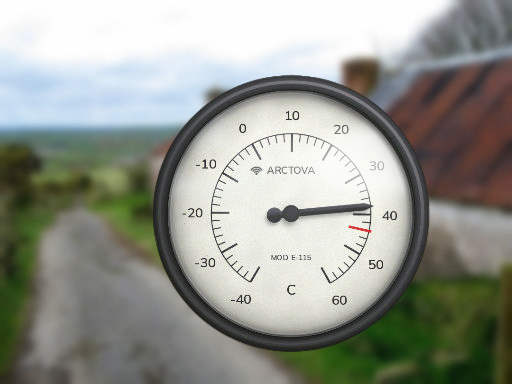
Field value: 38 °C
